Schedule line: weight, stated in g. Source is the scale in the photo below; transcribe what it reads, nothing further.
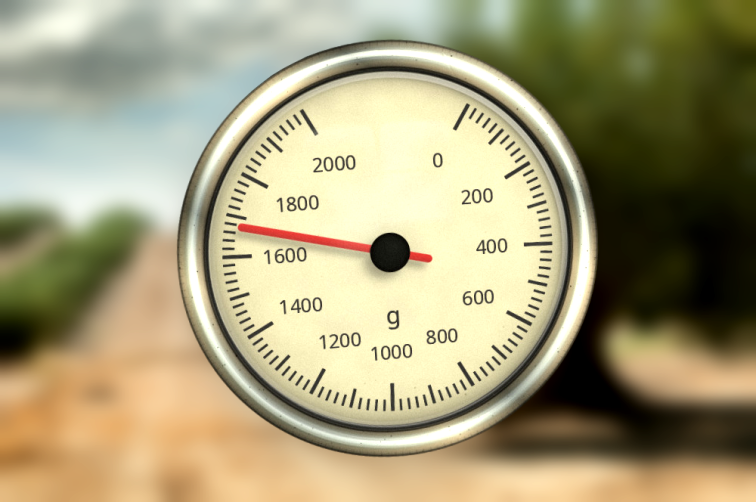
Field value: 1680 g
